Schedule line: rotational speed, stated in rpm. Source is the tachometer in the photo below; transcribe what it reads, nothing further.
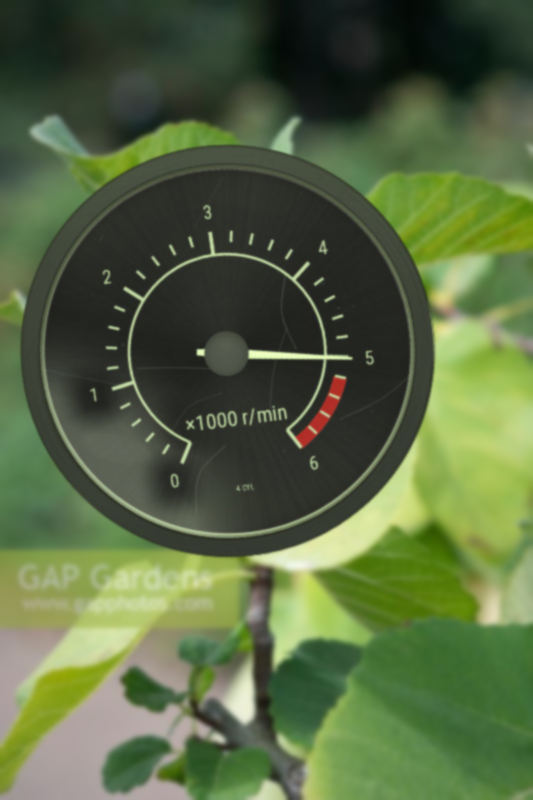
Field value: 5000 rpm
